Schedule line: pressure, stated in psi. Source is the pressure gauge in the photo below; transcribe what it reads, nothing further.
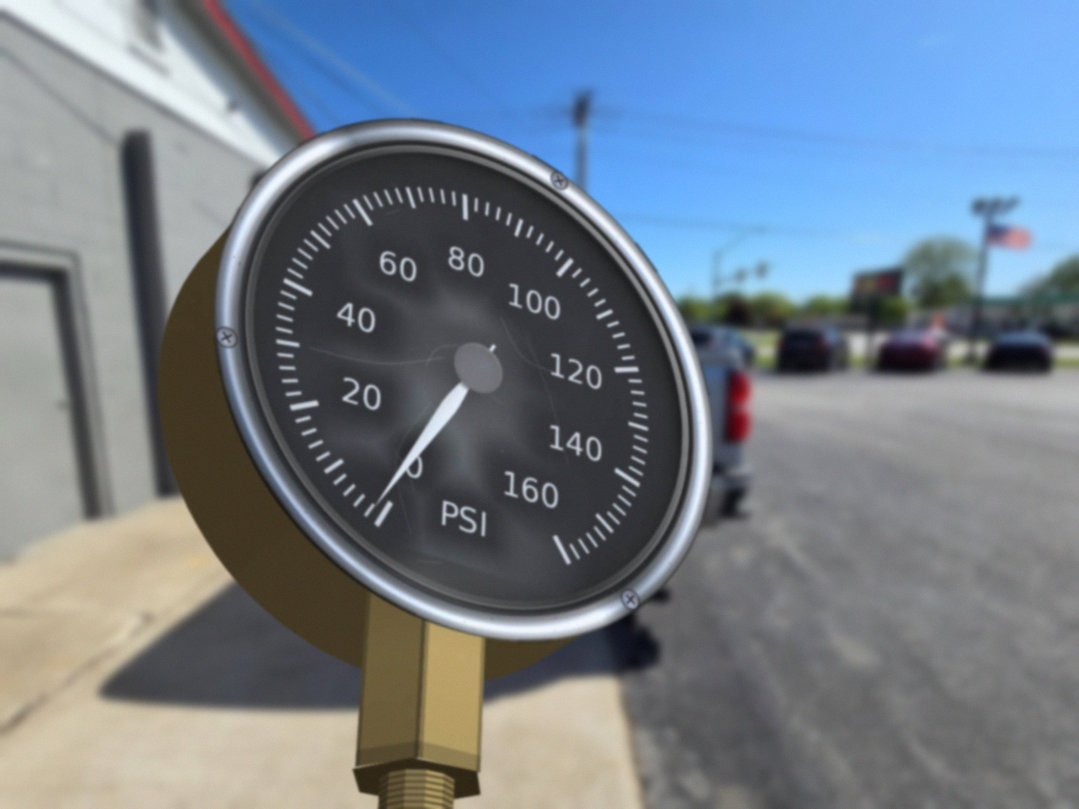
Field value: 2 psi
